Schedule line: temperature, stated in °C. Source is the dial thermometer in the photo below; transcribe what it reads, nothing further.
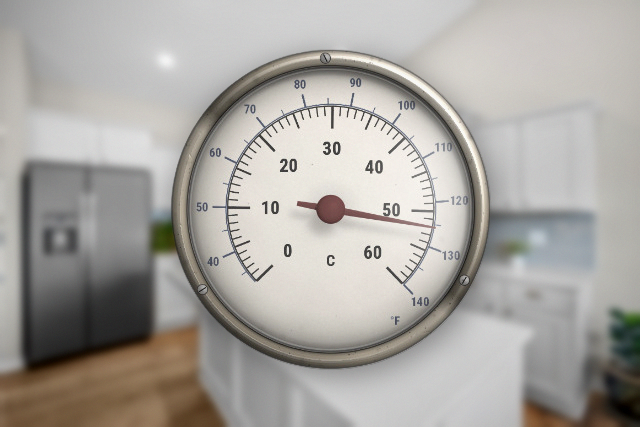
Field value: 52 °C
